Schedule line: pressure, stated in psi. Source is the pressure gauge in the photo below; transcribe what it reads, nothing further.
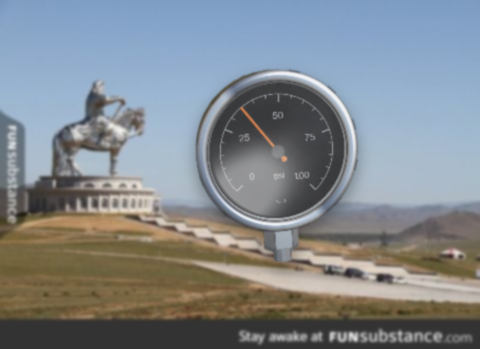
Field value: 35 psi
